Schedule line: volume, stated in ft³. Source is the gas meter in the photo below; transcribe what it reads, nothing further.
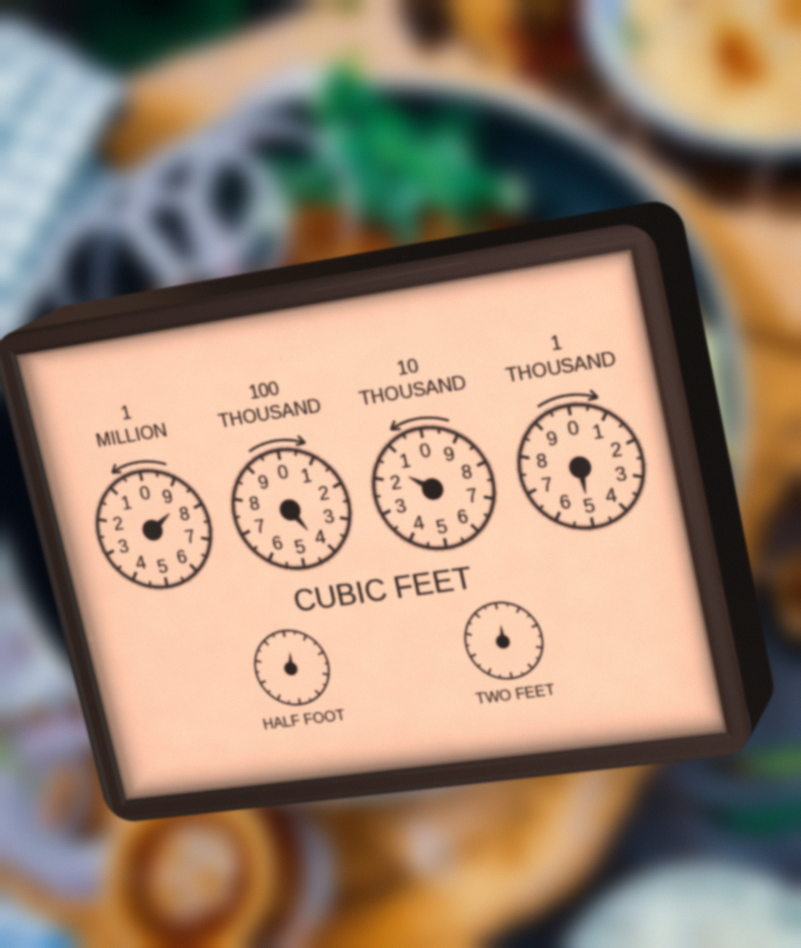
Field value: 841500 ft³
